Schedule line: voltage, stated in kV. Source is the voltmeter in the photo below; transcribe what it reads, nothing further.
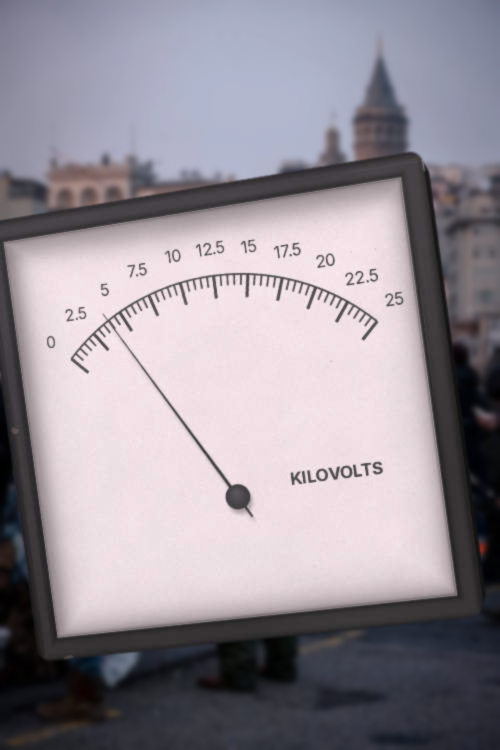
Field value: 4 kV
